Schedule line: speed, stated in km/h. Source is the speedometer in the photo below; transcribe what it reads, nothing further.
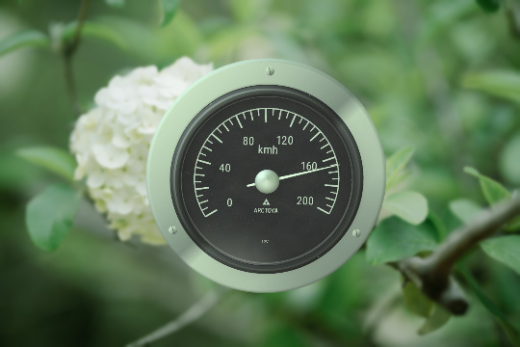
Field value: 165 km/h
